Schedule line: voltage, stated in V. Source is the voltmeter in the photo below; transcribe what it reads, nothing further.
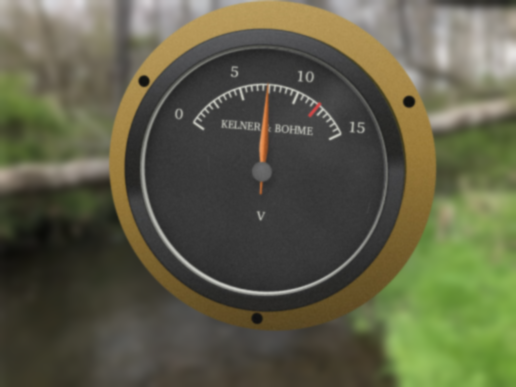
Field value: 7.5 V
